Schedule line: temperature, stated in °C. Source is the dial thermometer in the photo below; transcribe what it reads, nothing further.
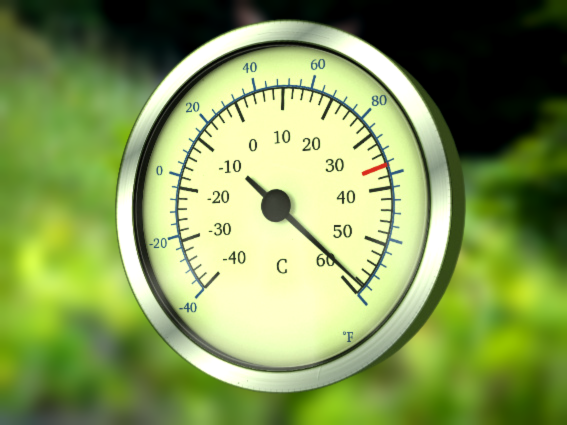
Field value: 58 °C
